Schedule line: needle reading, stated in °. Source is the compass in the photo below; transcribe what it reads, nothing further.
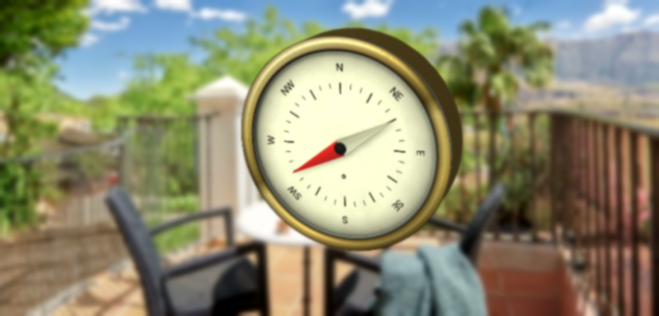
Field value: 240 °
